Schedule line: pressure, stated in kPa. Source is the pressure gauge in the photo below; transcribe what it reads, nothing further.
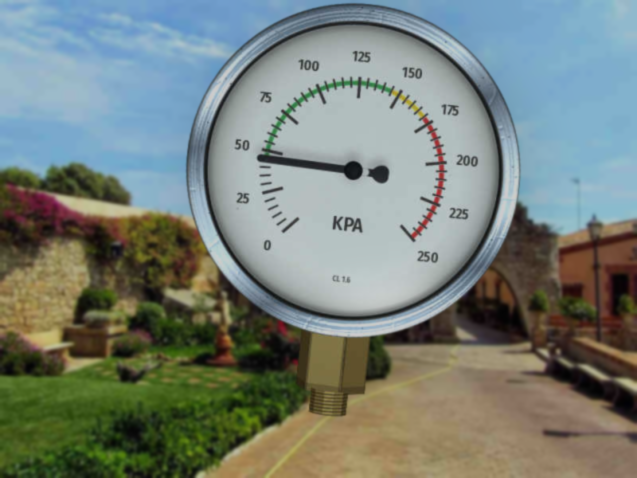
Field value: 45 kPa
